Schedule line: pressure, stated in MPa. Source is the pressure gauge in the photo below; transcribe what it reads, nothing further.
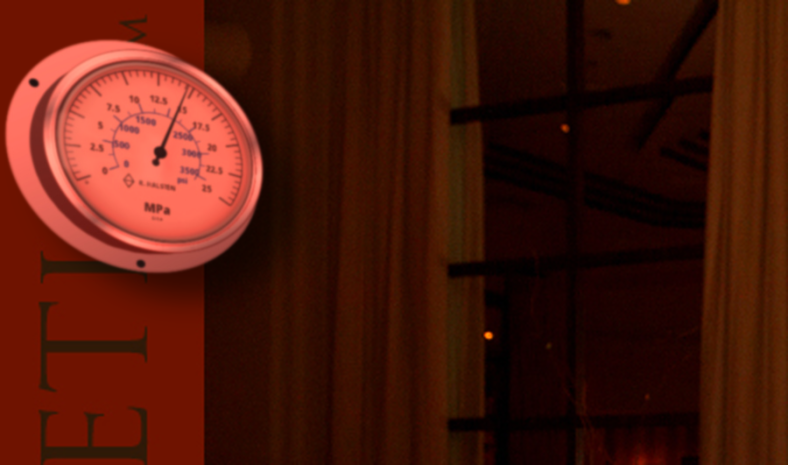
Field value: 14.5 MPa
